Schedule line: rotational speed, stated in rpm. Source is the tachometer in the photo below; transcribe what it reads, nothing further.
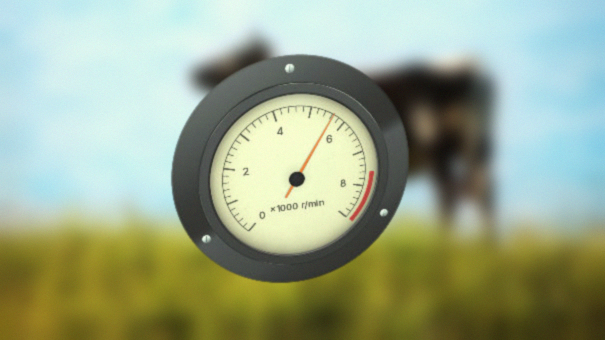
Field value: 5600 rpm
